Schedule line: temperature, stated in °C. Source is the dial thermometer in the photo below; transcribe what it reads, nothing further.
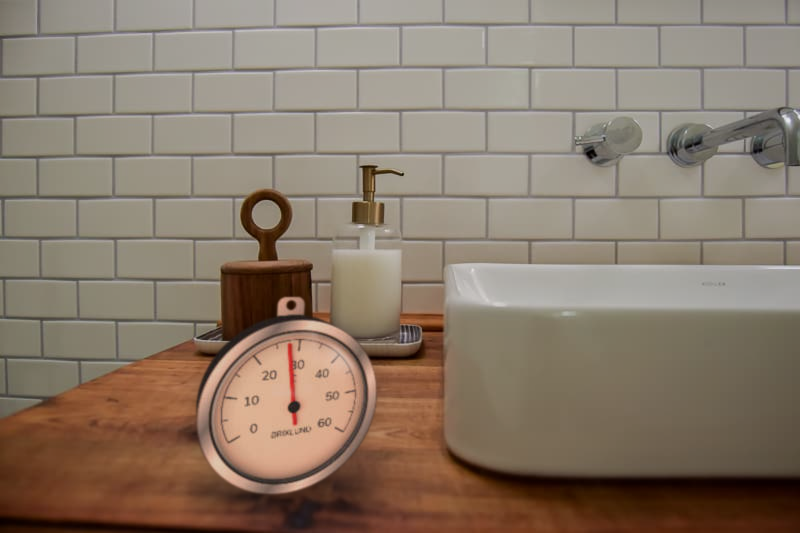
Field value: 27.5 °C
